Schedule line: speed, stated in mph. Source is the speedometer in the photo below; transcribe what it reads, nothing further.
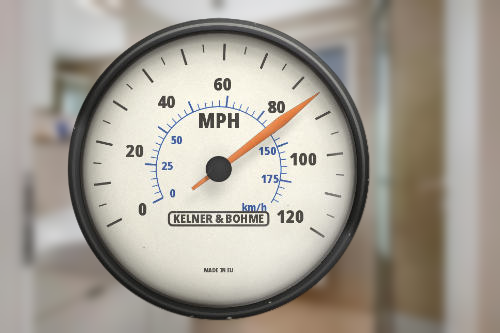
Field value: 85 mph
